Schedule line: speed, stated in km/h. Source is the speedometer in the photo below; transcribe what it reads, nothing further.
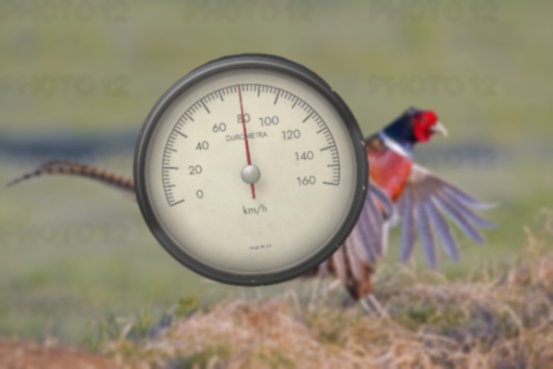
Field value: 80 km/h
